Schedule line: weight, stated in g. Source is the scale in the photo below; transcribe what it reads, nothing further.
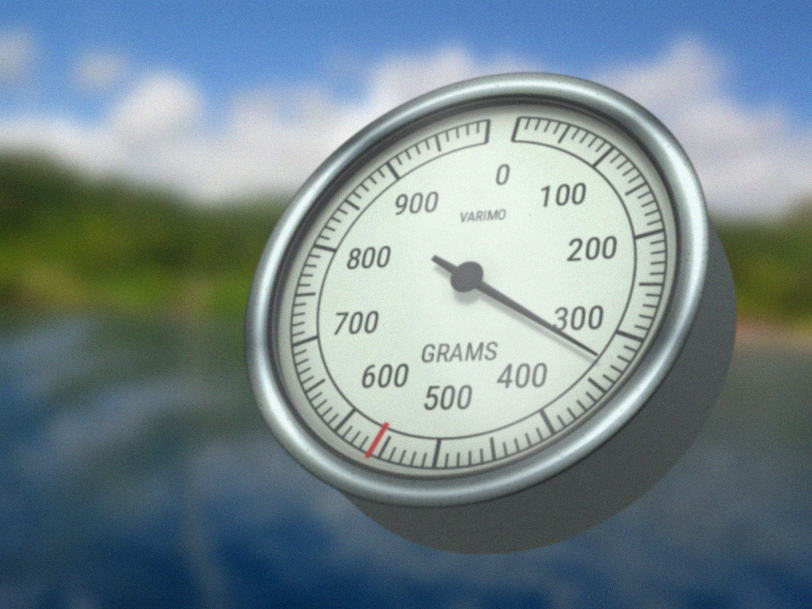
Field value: 330 g
